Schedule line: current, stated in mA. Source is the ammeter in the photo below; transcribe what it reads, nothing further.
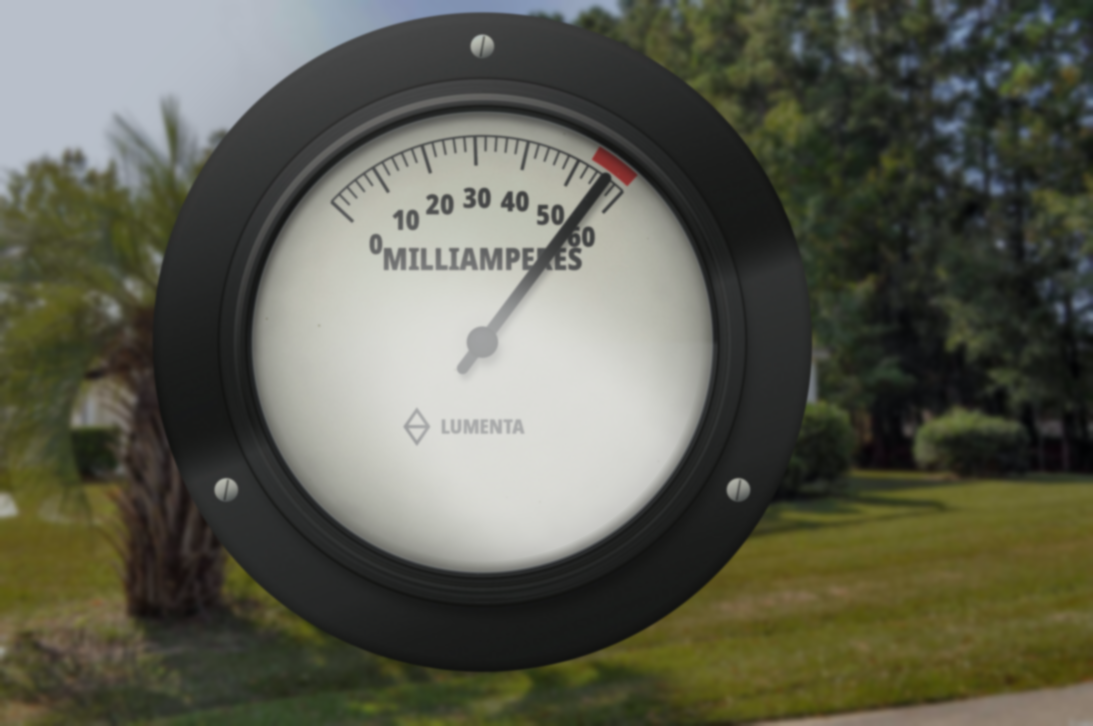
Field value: 56 mA
